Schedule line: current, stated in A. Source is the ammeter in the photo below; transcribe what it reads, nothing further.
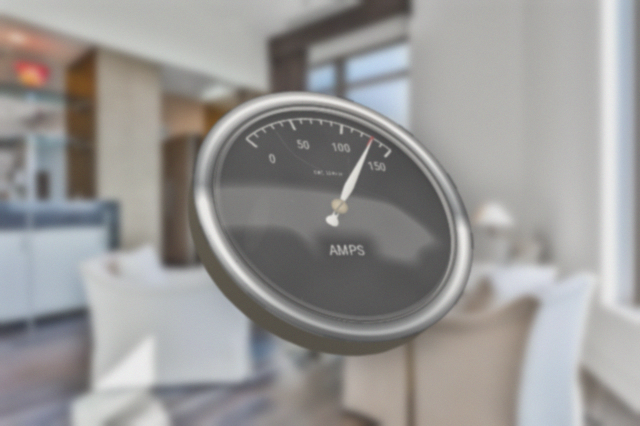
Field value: 130 A
